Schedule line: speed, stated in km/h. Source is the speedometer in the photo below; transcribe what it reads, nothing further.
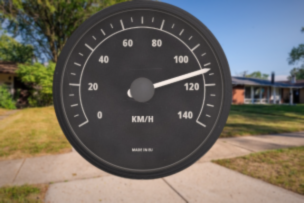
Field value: 112.5 km/h
